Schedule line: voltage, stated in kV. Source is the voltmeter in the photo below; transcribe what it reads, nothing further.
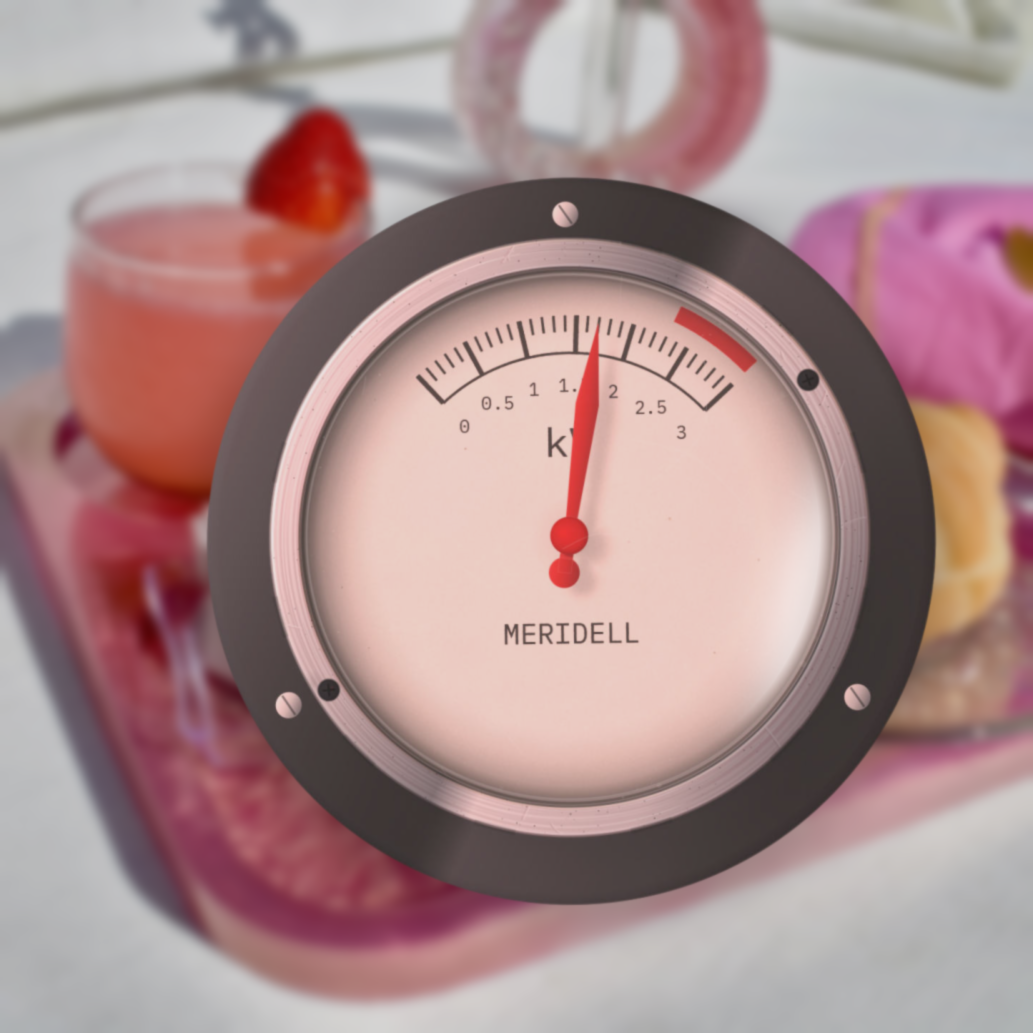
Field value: 1.7 kV
